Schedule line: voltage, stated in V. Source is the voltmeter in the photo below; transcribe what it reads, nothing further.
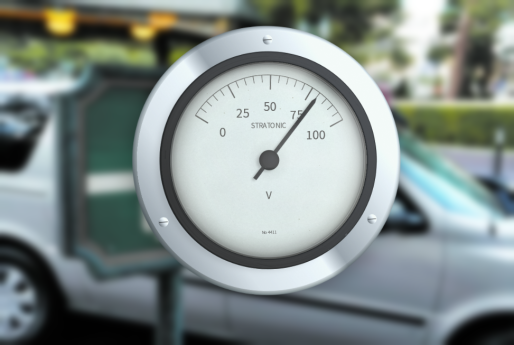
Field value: 80 V
